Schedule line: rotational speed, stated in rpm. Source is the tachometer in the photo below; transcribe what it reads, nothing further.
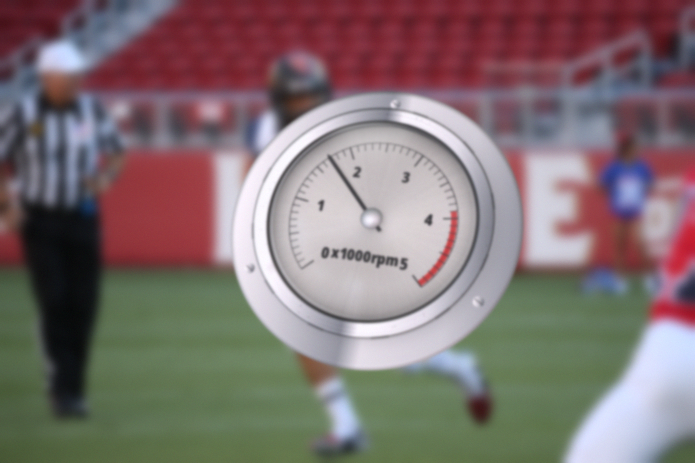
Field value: 1700 rpm
